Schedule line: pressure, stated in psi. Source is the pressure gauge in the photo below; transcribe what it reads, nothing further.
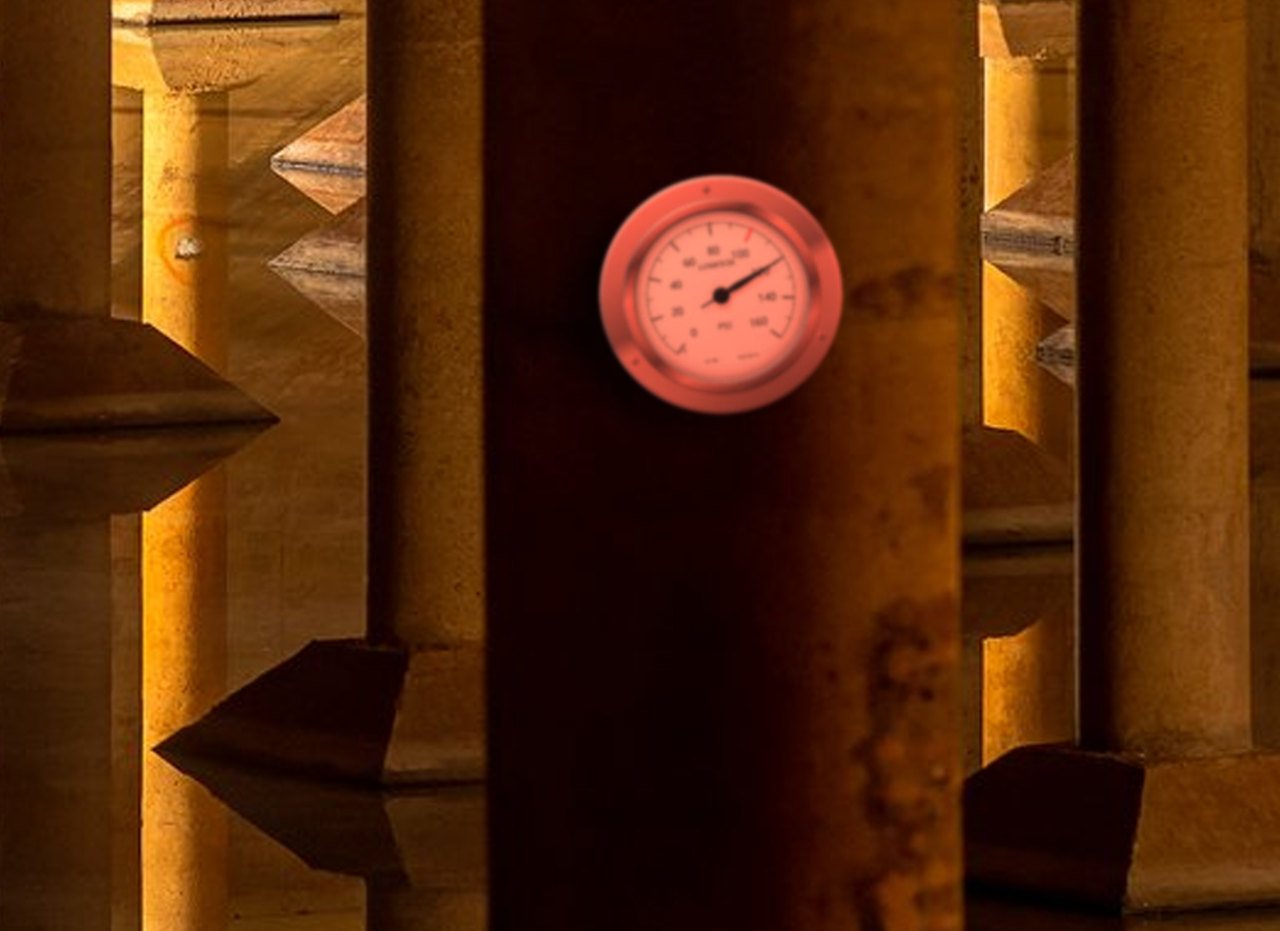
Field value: 120 psi
